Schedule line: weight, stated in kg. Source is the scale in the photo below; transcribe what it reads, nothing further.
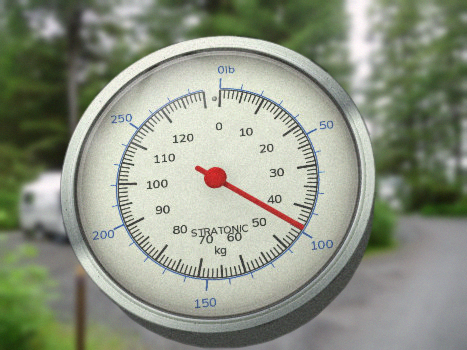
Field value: 45 kg
